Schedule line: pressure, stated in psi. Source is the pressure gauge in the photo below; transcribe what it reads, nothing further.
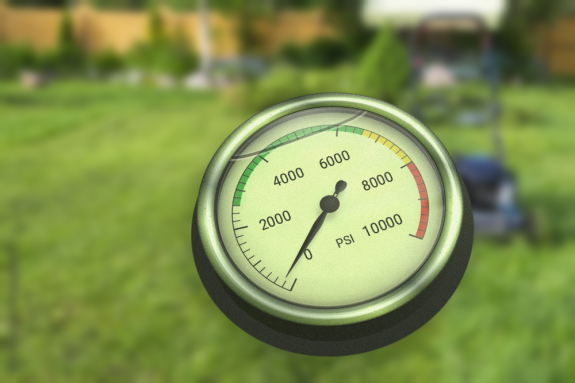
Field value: 200 psi
